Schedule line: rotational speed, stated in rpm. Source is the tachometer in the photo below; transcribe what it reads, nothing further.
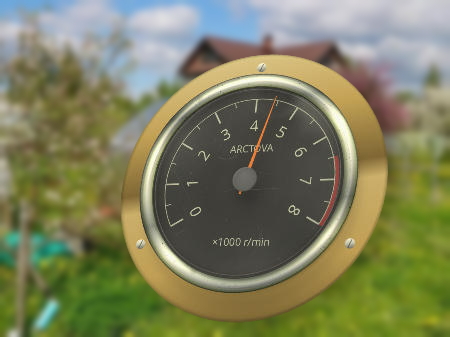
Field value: 4500 rpm
